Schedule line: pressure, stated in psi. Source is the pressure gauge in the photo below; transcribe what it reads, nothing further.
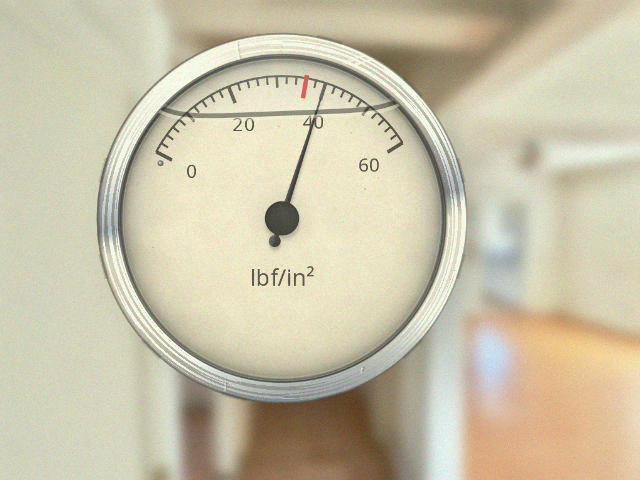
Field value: 40 psi
